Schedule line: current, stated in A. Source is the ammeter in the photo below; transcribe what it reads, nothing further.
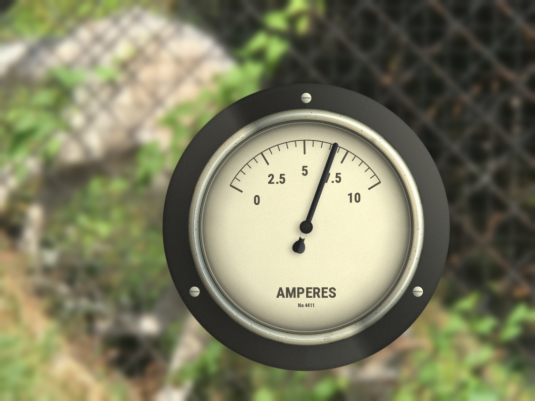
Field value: 6.75 A
